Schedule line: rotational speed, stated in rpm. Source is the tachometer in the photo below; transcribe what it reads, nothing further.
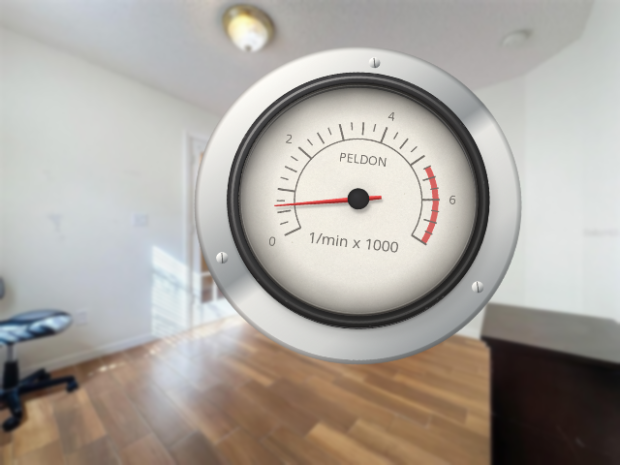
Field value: 625 rpm
